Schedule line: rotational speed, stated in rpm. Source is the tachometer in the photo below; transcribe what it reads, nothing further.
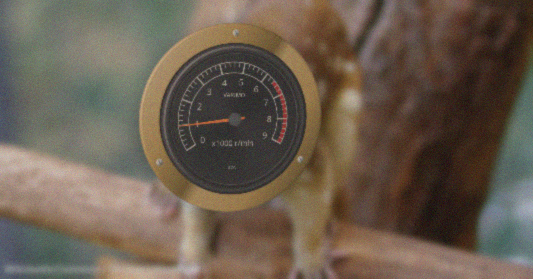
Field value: 1000 rpm
